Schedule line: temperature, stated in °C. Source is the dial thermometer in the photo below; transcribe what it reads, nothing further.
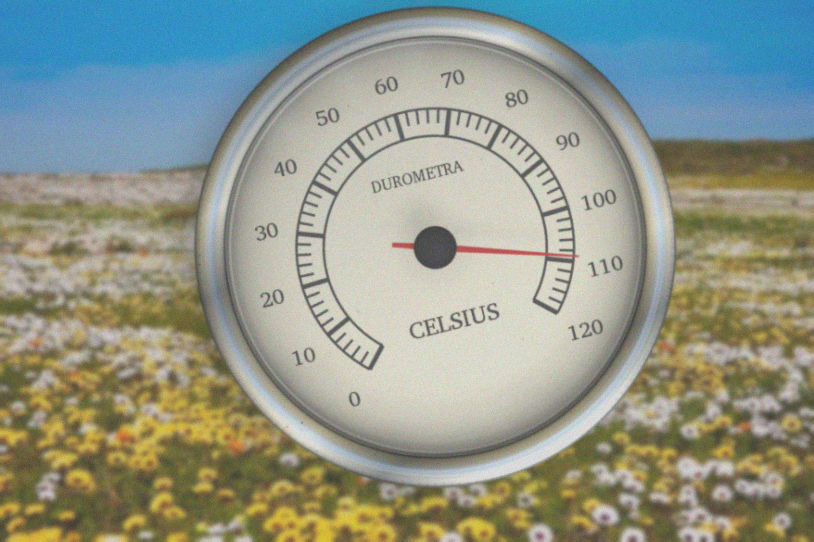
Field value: 109 °C
